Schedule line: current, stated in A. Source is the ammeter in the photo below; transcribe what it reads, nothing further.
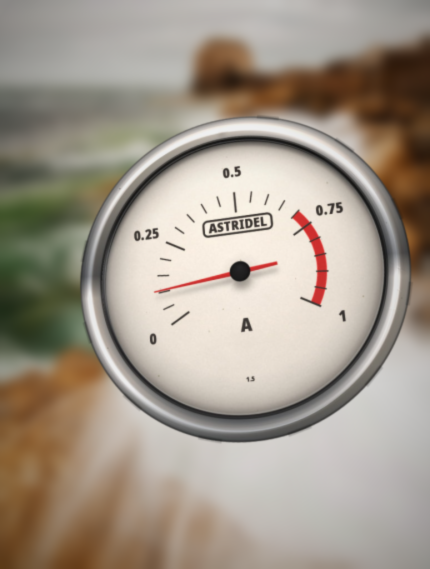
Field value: 0.1 A
